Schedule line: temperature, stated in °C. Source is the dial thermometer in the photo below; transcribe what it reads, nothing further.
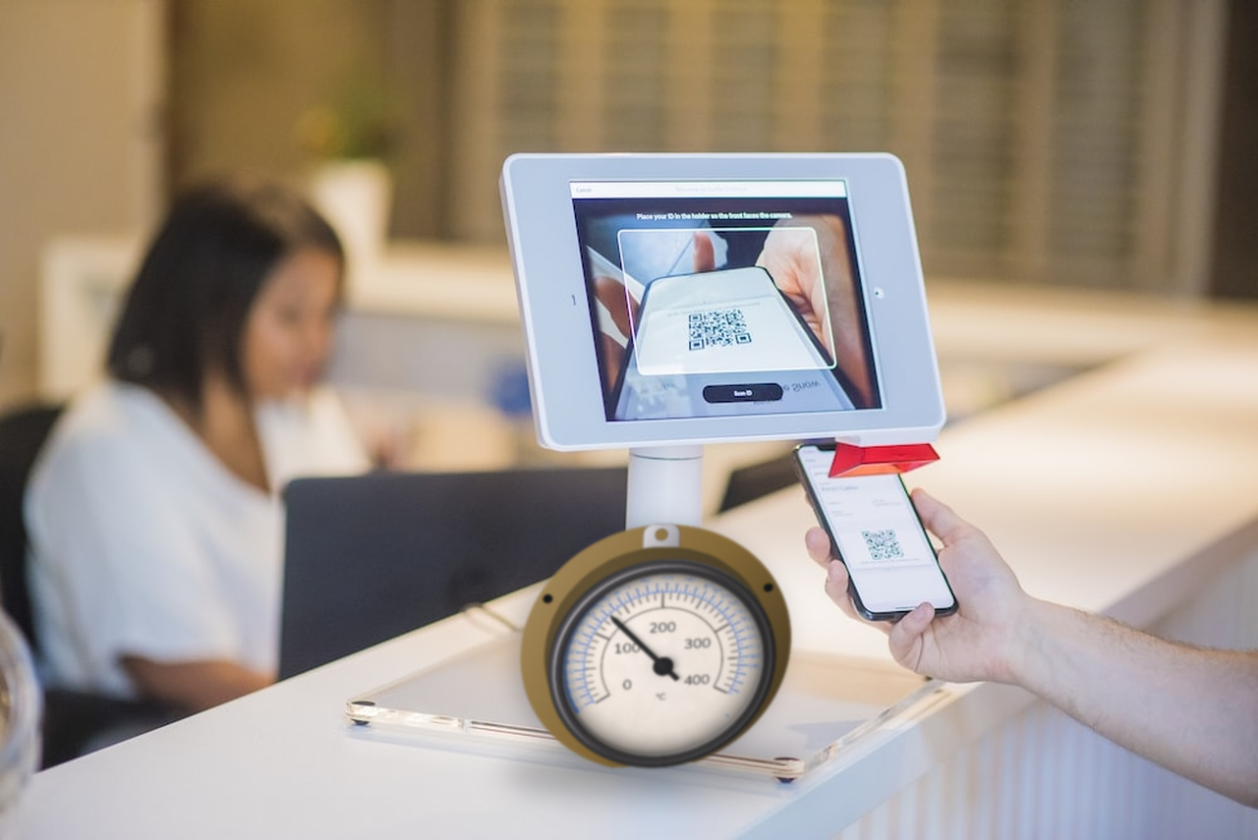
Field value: 130 °C
